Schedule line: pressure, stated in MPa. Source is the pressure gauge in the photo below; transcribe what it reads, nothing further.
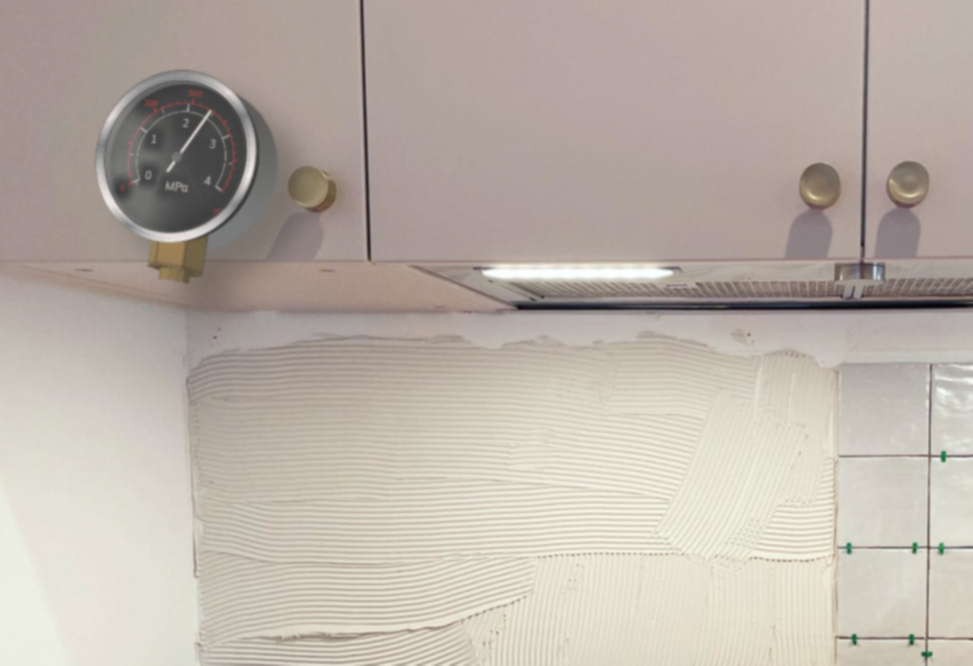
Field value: 2.5 MPa
